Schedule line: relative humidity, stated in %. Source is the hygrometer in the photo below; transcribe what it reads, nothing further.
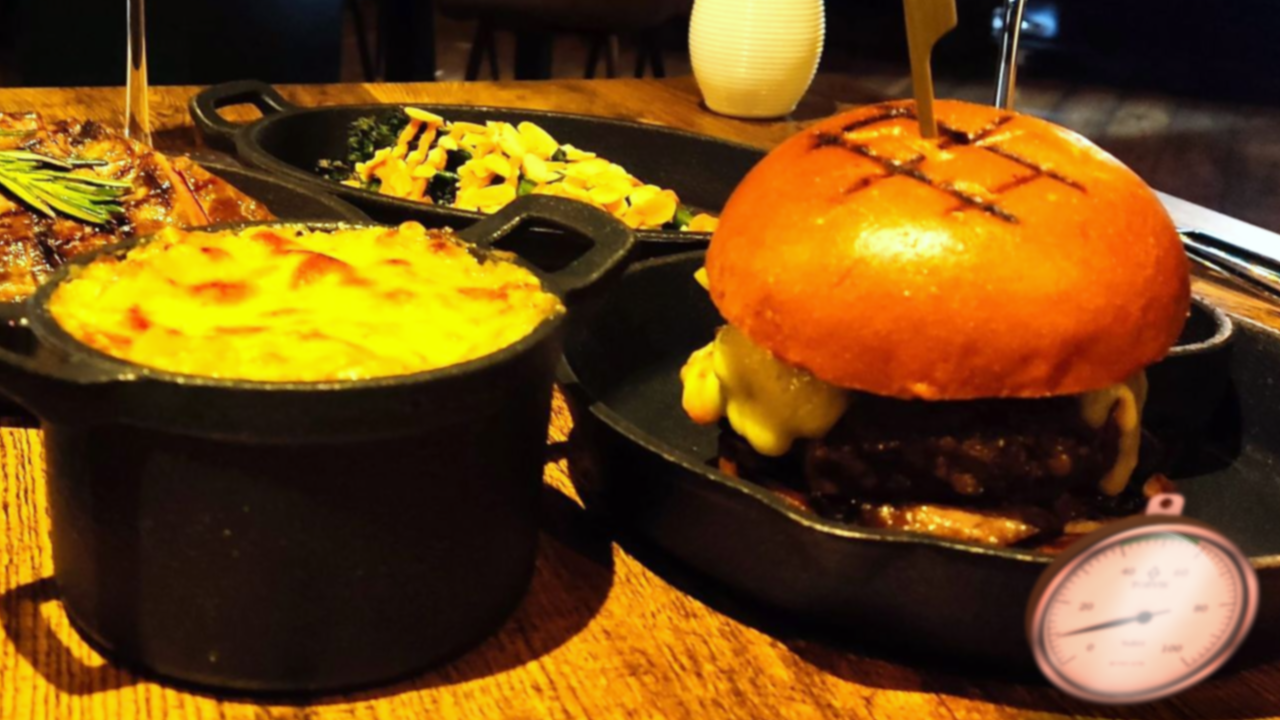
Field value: 10 %
